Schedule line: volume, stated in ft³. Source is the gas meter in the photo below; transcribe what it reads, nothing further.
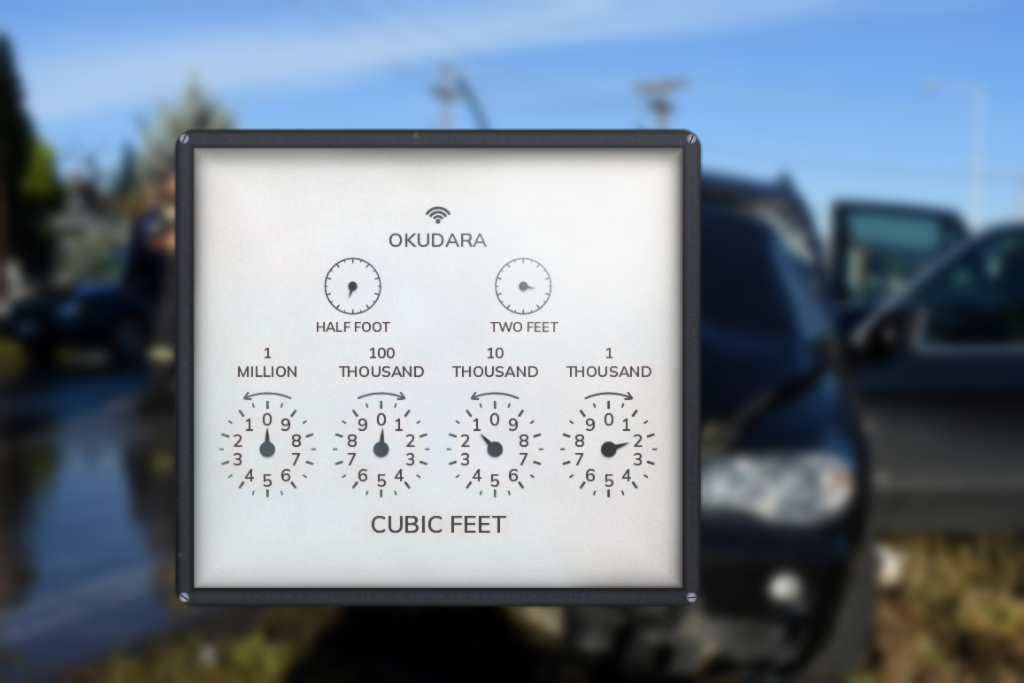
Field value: 1200 ft³
